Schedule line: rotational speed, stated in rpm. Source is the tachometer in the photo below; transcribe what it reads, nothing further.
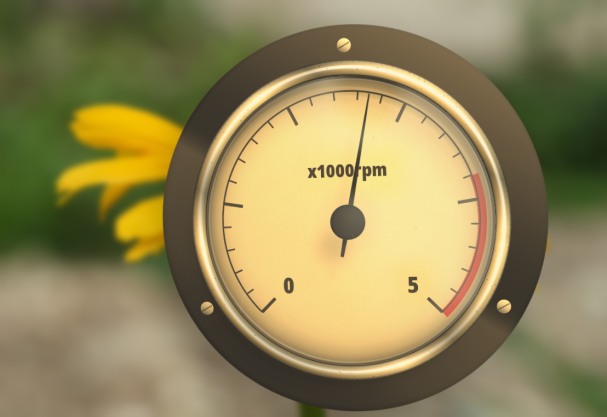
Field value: 2700 rpm
